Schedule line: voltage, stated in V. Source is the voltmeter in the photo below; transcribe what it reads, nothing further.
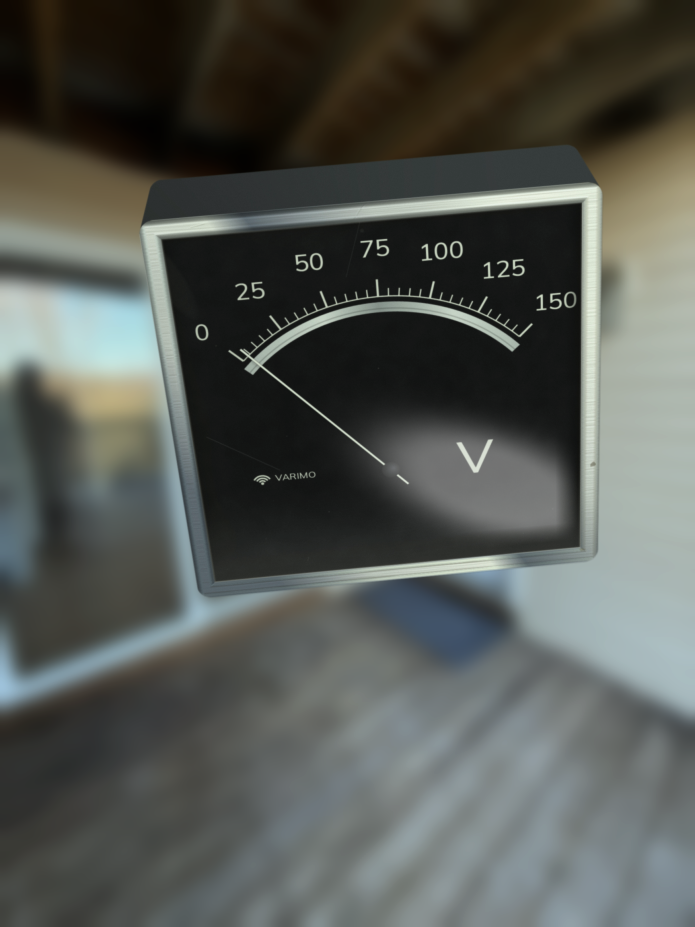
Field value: 5 V
